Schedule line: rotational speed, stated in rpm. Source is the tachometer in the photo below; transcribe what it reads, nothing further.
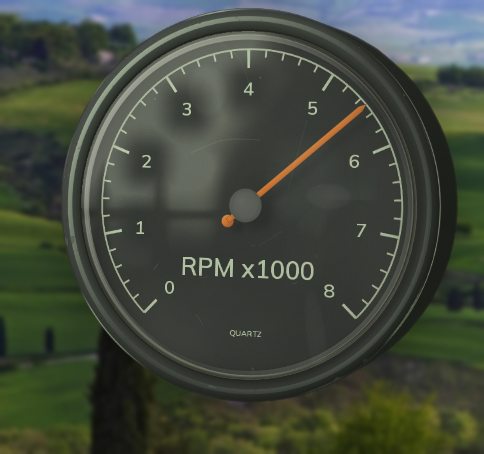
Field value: 5500 rpm
